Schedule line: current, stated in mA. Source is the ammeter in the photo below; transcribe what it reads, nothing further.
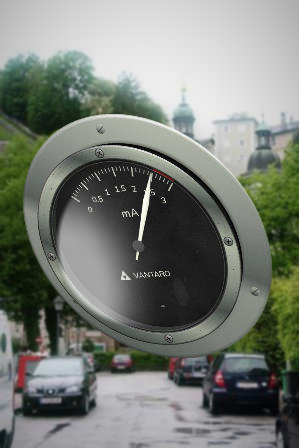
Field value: 2.5 mA
